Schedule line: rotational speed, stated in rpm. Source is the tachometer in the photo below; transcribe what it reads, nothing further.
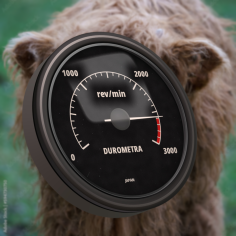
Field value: 2600 rpm
